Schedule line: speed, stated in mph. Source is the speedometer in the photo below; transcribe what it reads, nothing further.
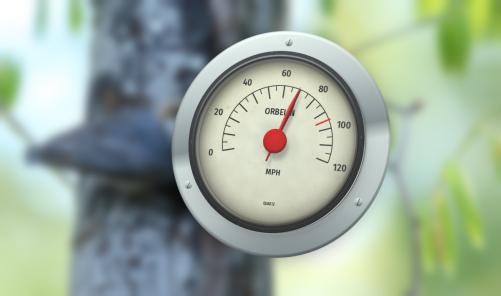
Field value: 70 mph
